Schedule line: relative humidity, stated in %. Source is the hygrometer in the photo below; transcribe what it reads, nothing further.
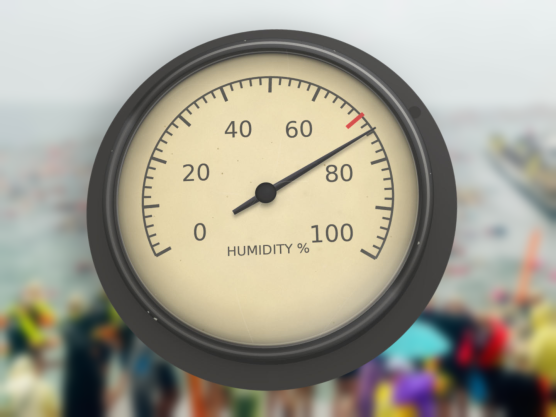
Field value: 74 %
